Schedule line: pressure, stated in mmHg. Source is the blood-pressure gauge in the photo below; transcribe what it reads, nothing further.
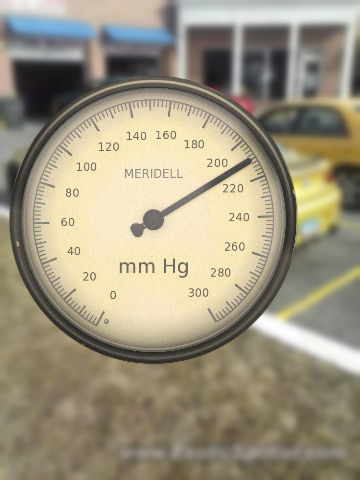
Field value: 210 mmHg
